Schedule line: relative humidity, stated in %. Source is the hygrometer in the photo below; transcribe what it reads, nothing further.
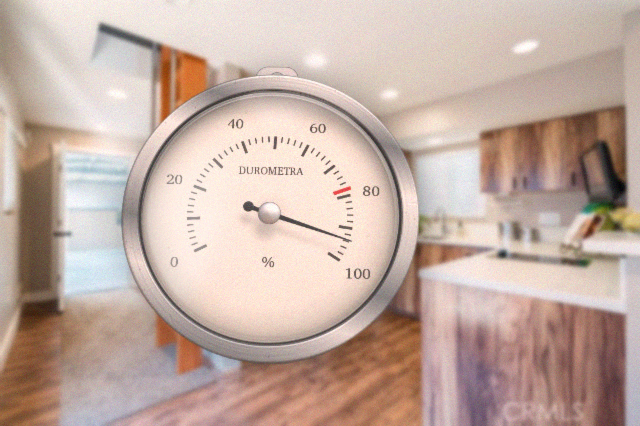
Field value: 94 %
